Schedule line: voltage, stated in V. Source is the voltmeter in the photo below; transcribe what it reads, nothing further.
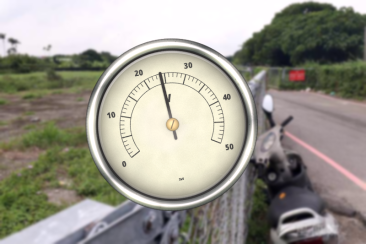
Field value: 24 V
